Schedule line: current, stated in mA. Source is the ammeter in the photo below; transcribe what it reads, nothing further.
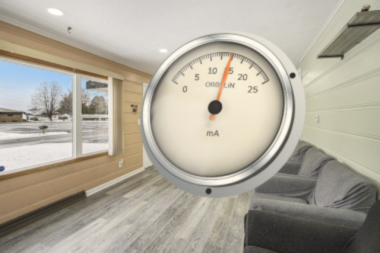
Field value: 15 mA
